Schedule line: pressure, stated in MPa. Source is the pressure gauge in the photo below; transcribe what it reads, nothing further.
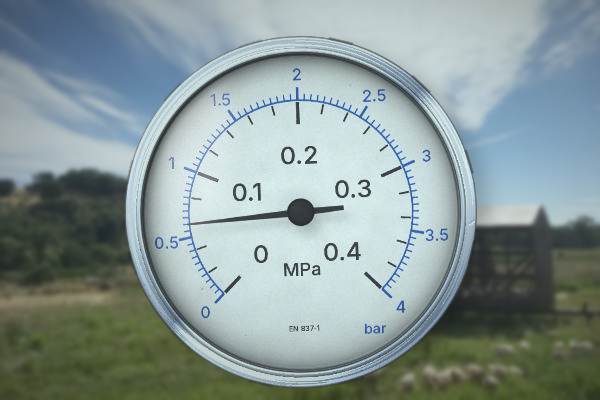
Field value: 0.06 MPa
